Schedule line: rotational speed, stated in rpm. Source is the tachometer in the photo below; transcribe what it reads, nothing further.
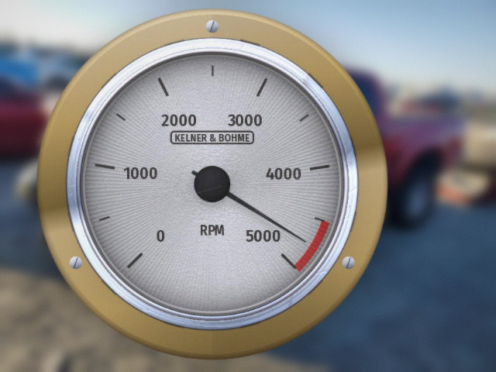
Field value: 4750 rpm
